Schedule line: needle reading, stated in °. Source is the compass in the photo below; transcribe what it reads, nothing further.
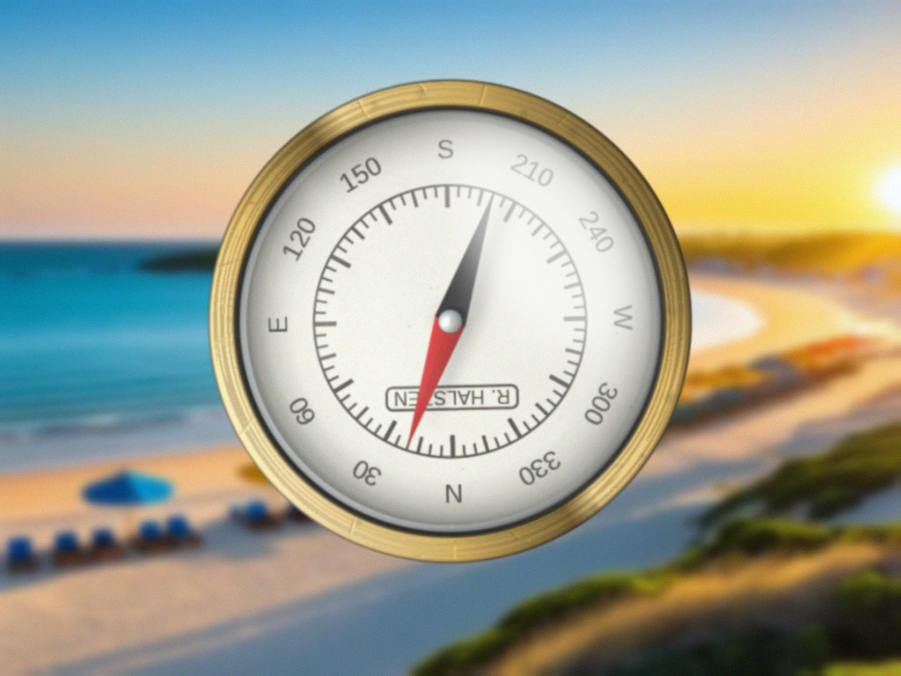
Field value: 20 °
